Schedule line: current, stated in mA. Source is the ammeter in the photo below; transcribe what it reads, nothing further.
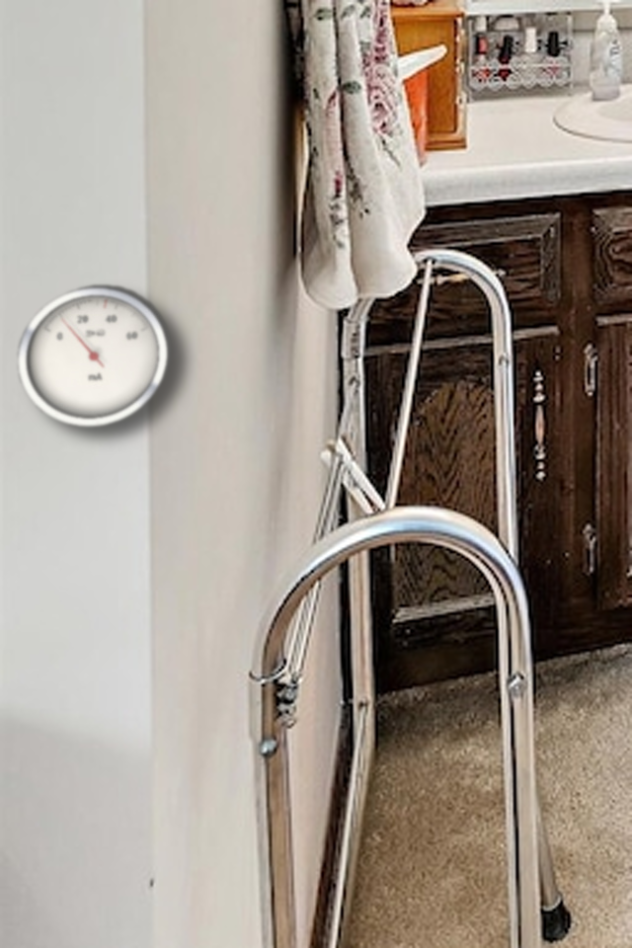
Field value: 10 mA
